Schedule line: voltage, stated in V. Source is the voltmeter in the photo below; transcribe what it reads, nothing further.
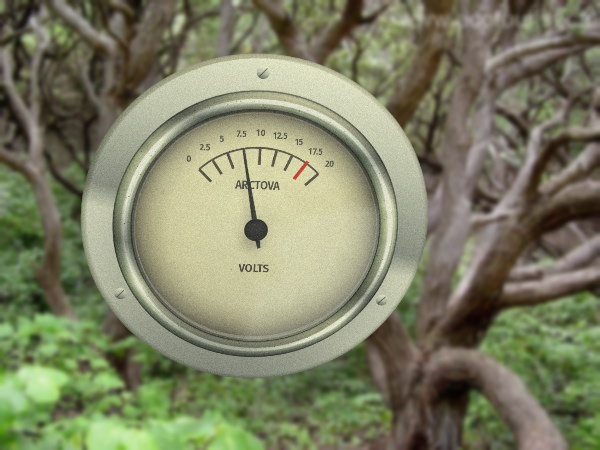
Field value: 7.5 V
